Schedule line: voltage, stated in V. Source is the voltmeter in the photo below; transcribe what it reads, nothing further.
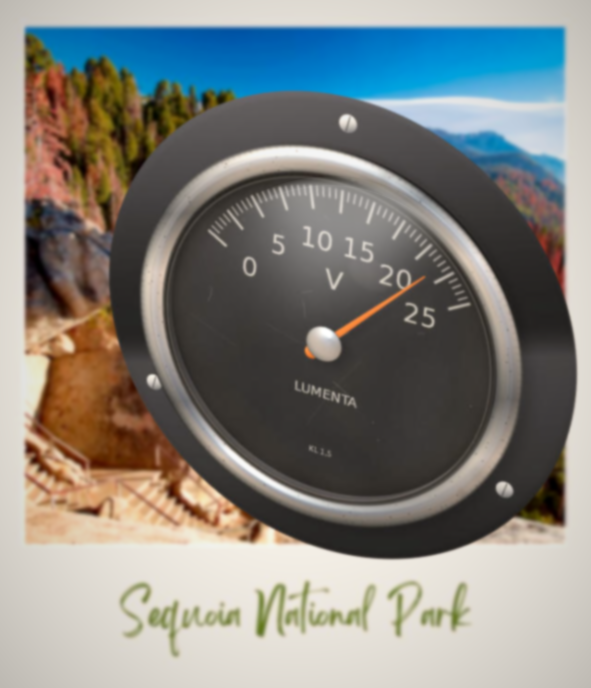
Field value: 21.5 V
